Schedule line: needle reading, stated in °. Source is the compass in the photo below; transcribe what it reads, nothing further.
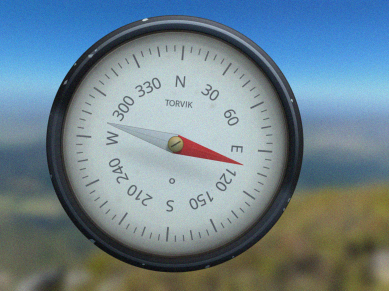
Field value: 102.5 °
